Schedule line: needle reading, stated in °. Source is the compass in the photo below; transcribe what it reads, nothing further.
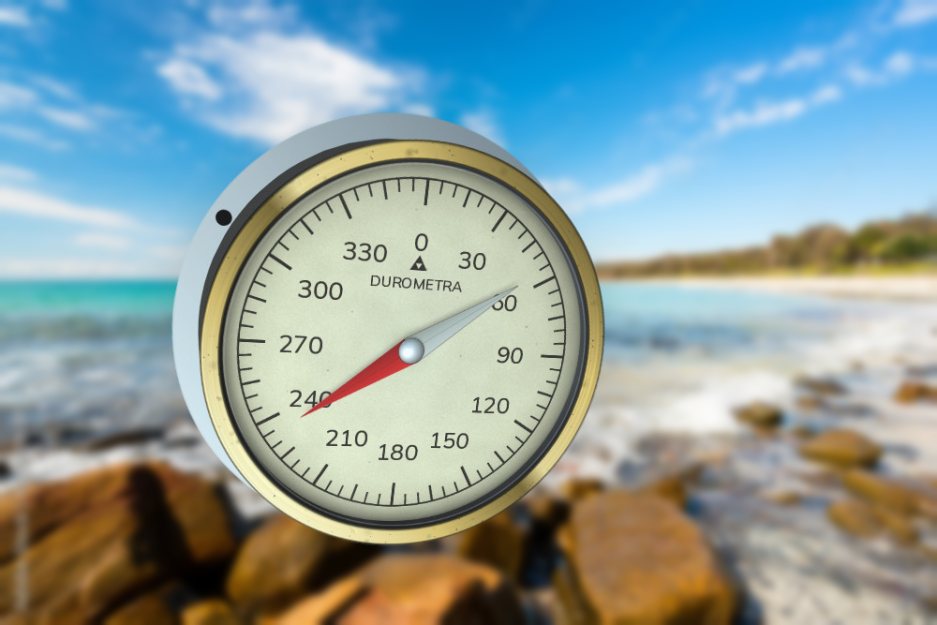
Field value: 235 °
